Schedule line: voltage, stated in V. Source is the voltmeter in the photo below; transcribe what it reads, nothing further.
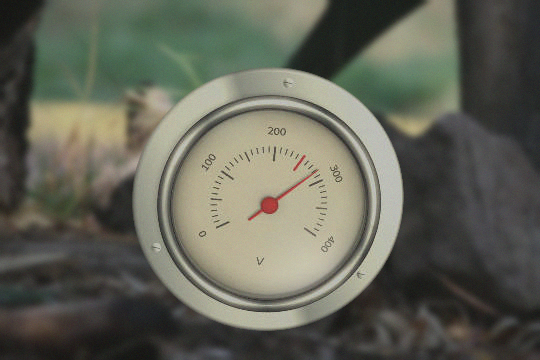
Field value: 280 V
